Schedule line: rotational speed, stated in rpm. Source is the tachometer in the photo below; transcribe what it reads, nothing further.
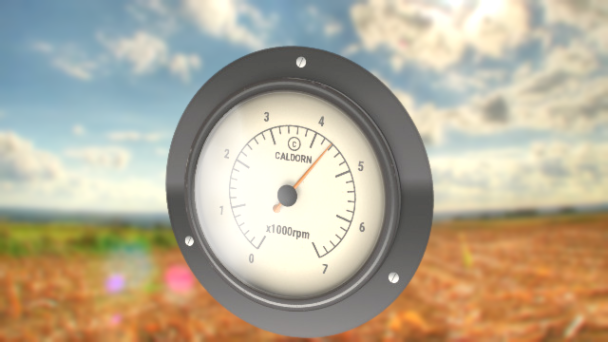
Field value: 4400 rpm
